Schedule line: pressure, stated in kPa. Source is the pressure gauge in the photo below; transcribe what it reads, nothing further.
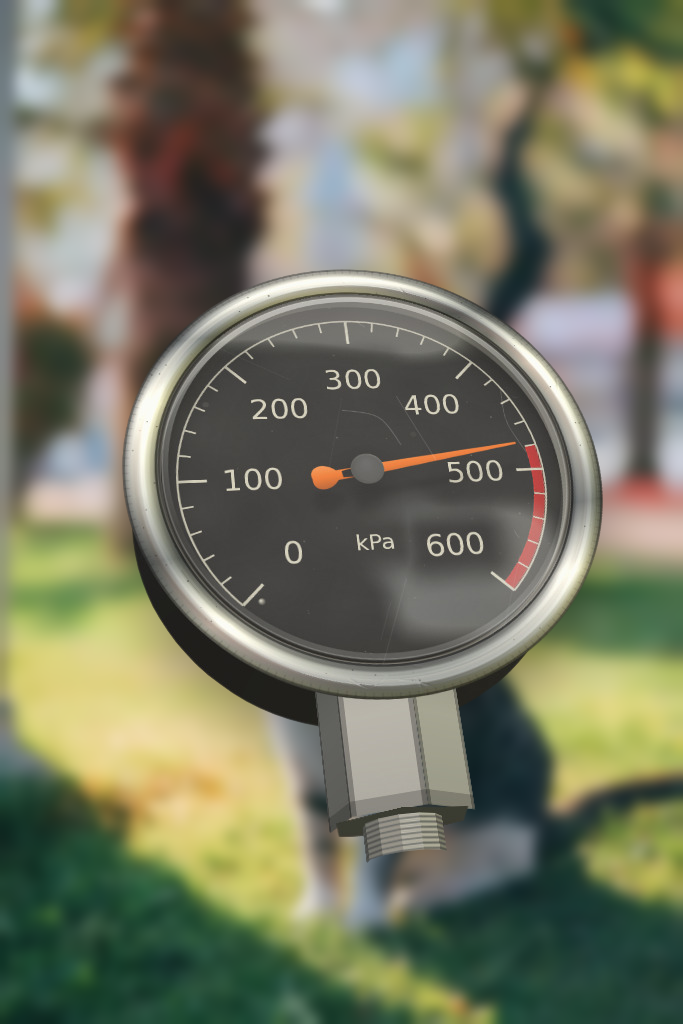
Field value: 480 kPa
